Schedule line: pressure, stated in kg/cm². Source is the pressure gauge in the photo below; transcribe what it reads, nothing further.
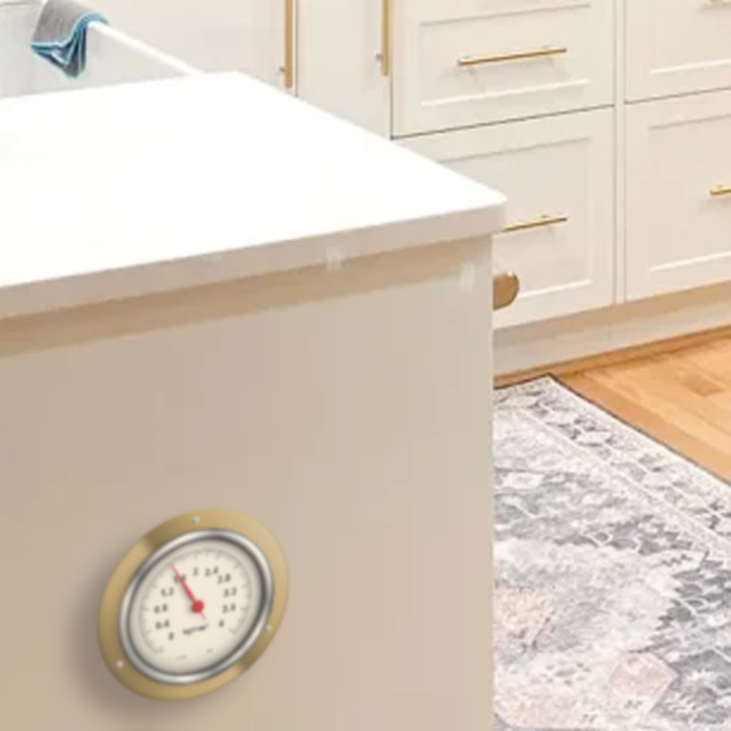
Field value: 1.6 kg/cm²
